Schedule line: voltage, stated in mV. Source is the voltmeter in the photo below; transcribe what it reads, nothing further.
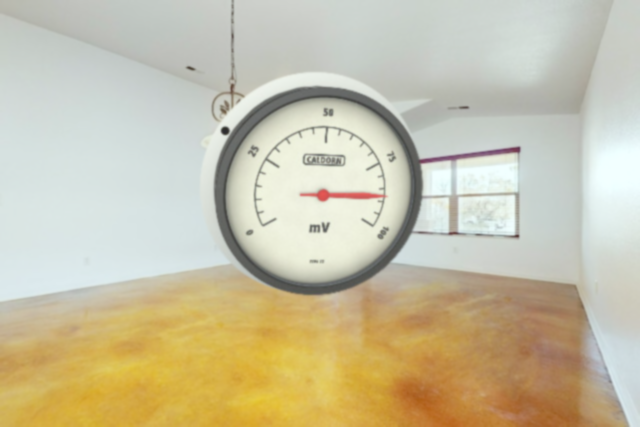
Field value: 87.5 mV
